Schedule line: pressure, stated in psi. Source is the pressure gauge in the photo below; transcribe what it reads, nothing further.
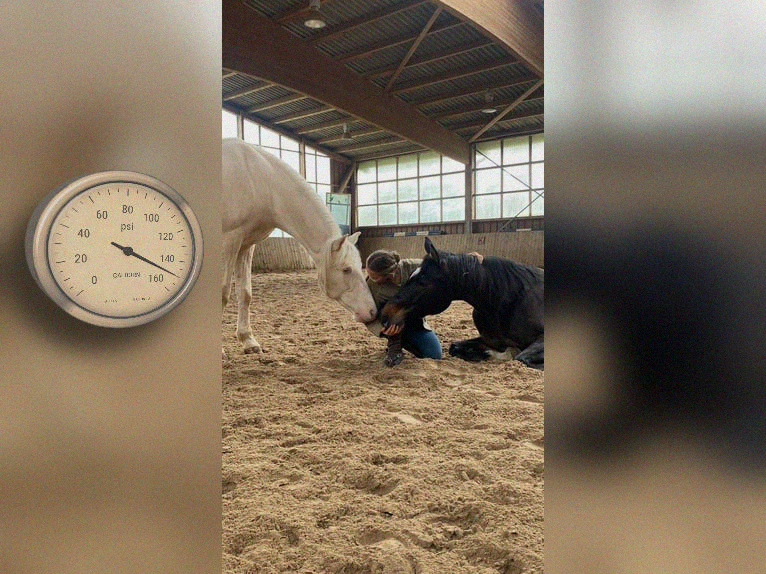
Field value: 150 psi
